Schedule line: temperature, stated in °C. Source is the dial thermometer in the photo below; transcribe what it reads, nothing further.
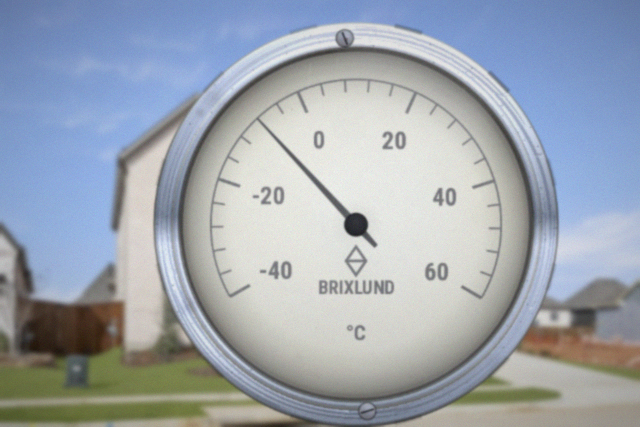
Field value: -8 °C
